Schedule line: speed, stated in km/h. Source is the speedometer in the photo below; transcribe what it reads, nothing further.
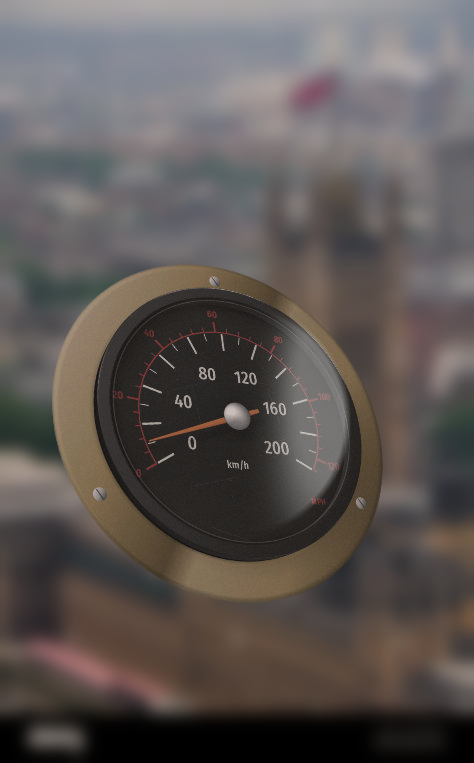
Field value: 10 km/h
